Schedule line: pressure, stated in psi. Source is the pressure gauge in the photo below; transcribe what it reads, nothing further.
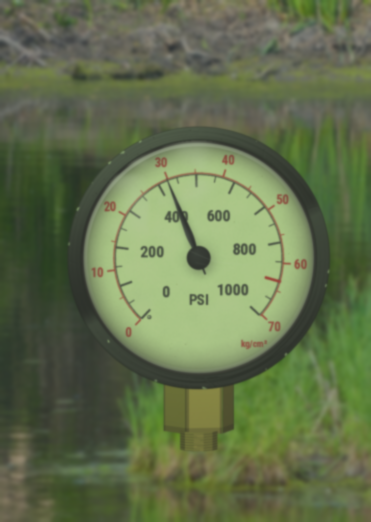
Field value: 425 psi
